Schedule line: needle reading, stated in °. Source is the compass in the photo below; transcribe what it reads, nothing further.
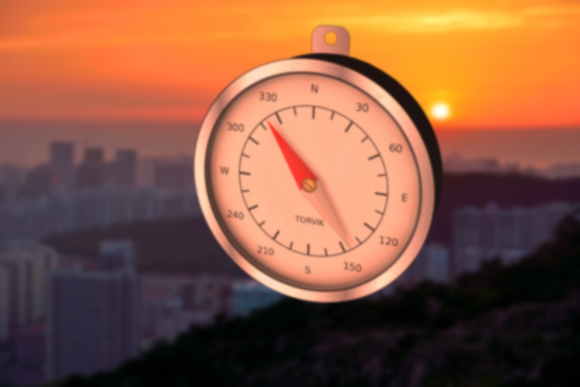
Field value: 322.5 °
